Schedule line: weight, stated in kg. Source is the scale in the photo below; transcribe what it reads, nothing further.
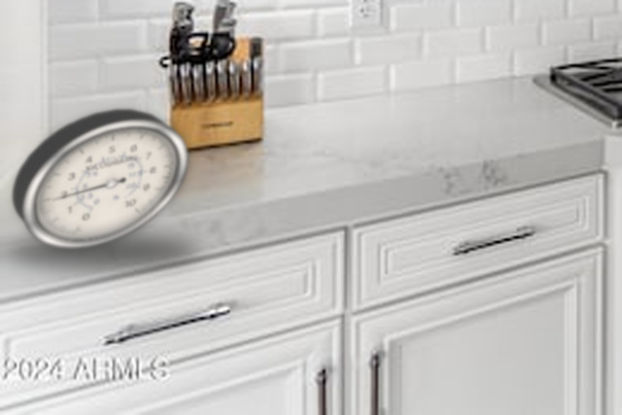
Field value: 2 kg
